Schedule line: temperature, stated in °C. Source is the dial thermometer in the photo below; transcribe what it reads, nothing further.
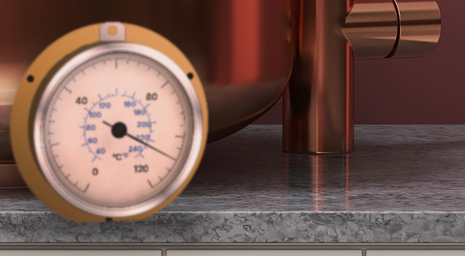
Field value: 108 °C
